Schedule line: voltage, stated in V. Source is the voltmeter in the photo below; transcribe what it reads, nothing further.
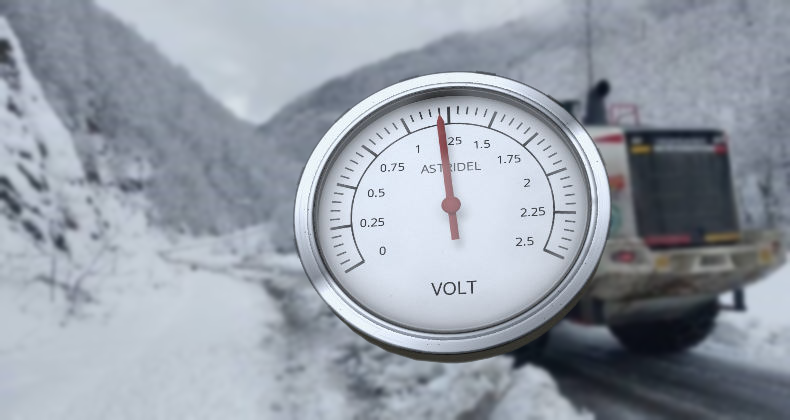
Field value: 1.2 V
